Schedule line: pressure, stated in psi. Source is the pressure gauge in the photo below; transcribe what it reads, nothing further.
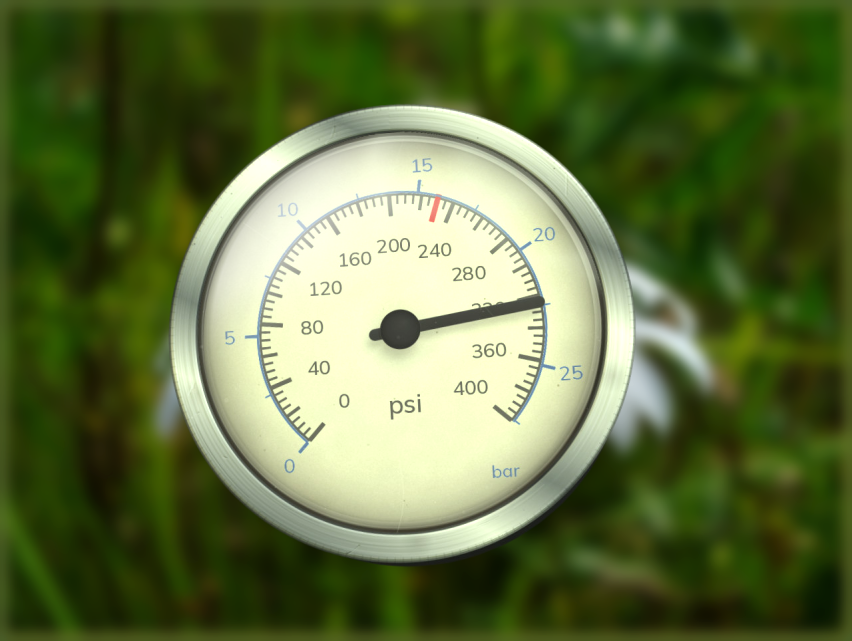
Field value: 325 psi
